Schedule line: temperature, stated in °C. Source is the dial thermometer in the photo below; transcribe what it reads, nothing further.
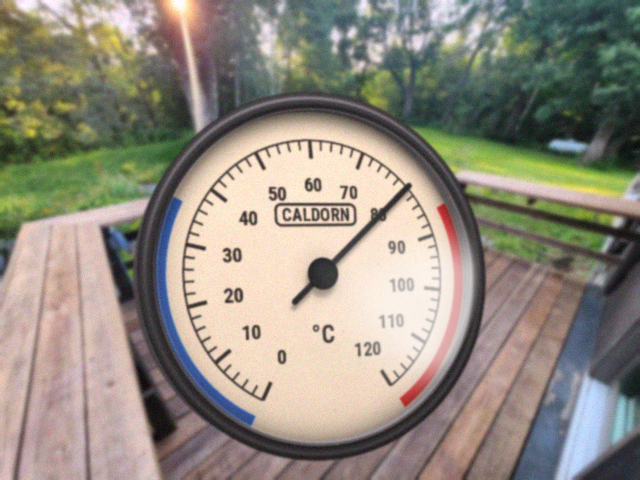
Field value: 80 °C
